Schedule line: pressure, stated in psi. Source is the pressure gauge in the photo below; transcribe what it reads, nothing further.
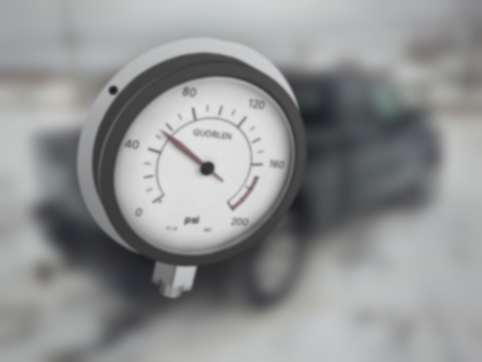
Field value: 55 psi
